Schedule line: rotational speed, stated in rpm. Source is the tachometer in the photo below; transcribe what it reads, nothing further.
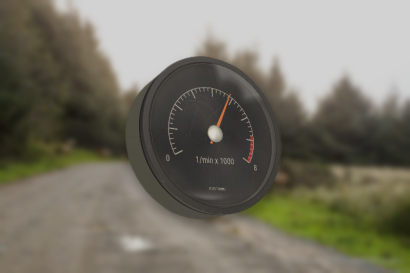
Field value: 4800 rpm
